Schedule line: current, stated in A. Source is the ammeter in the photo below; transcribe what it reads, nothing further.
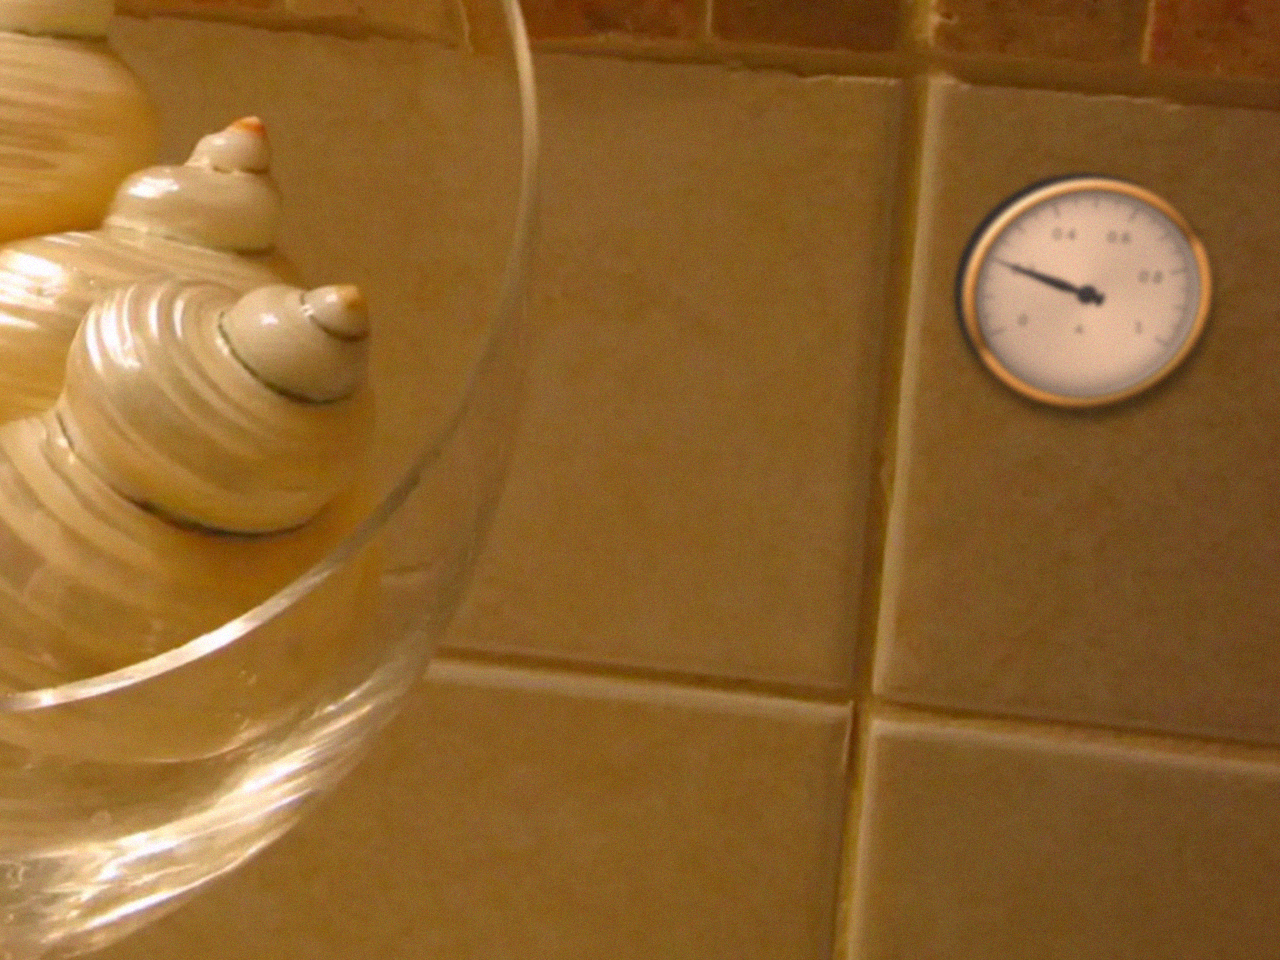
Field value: 0.2 A
